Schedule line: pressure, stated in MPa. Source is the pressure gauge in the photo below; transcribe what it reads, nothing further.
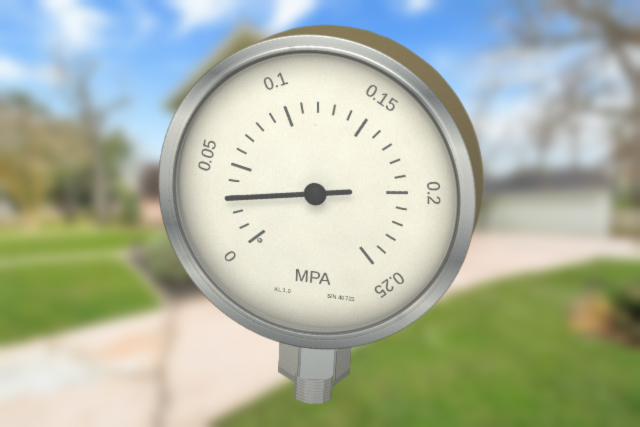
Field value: 0.03 MPa
